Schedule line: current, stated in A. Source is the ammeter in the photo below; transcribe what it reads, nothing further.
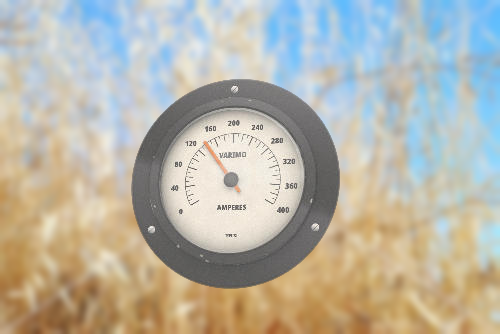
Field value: 140 A
